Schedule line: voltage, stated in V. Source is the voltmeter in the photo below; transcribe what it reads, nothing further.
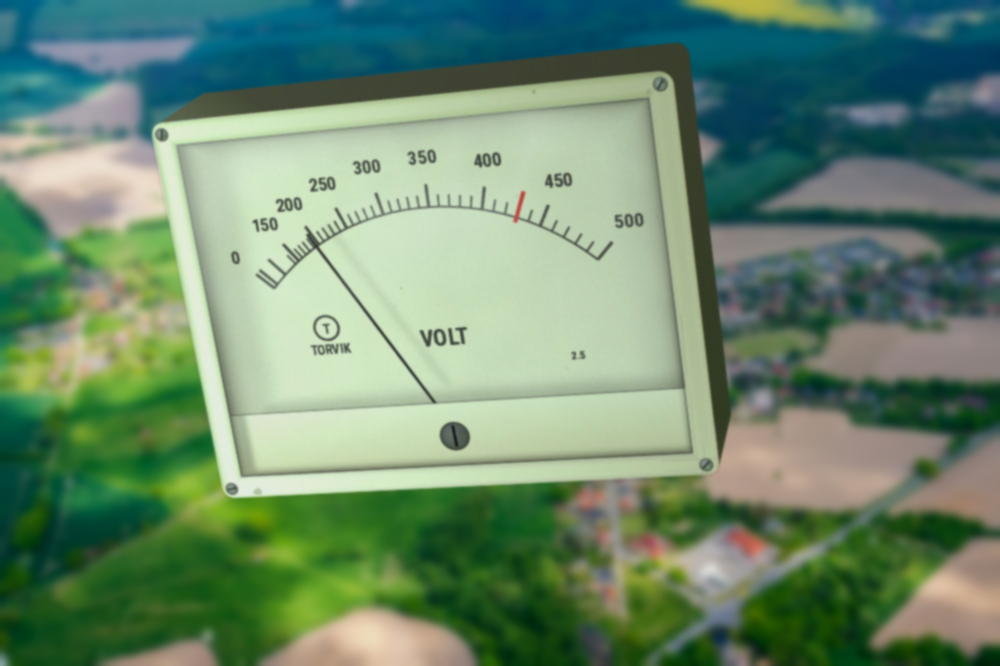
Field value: 200 V
